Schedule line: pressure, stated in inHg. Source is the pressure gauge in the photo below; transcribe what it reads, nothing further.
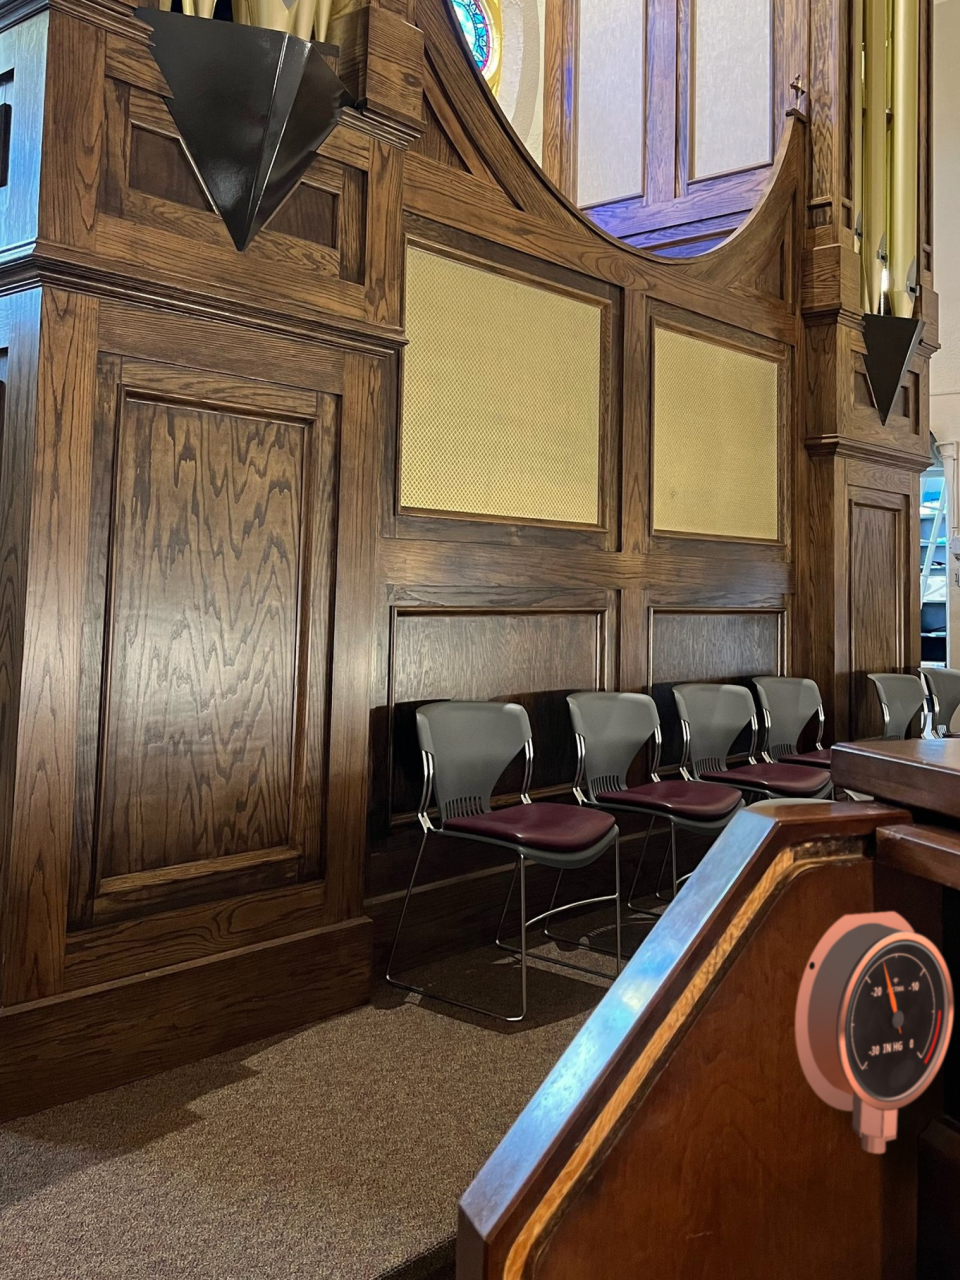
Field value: -17.5 inHg
